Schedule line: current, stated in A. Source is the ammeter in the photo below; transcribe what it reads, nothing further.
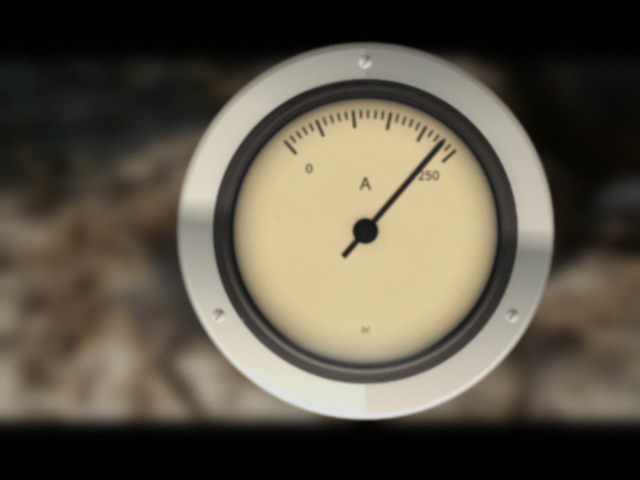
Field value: 230 A
